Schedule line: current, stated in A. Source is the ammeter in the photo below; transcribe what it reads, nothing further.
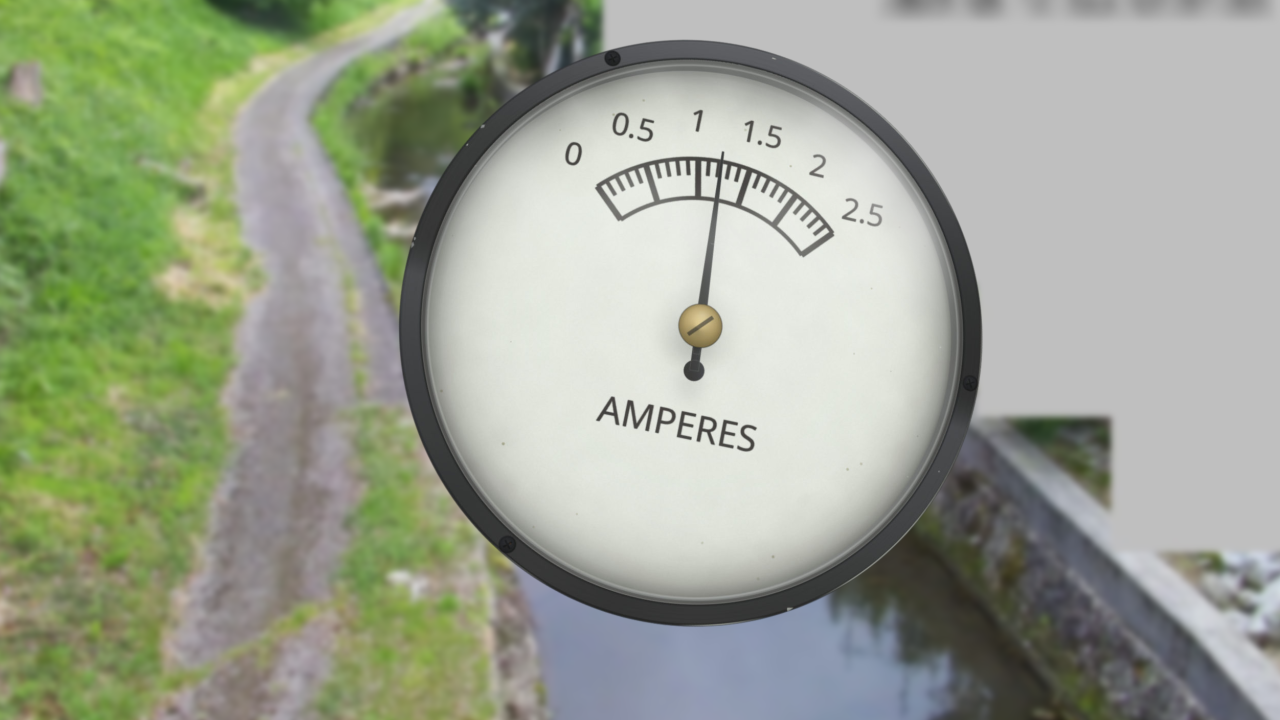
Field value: 1.2 A
